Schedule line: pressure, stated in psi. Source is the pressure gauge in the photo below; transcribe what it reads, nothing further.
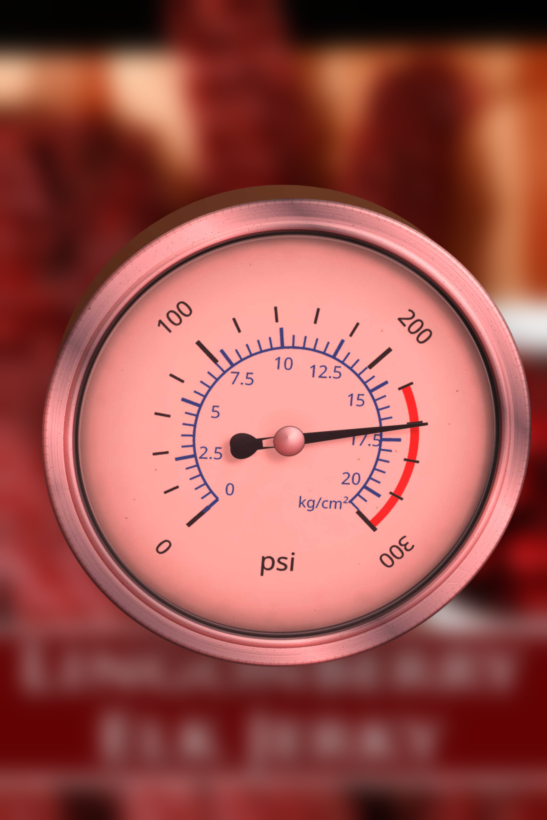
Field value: 240 psi
